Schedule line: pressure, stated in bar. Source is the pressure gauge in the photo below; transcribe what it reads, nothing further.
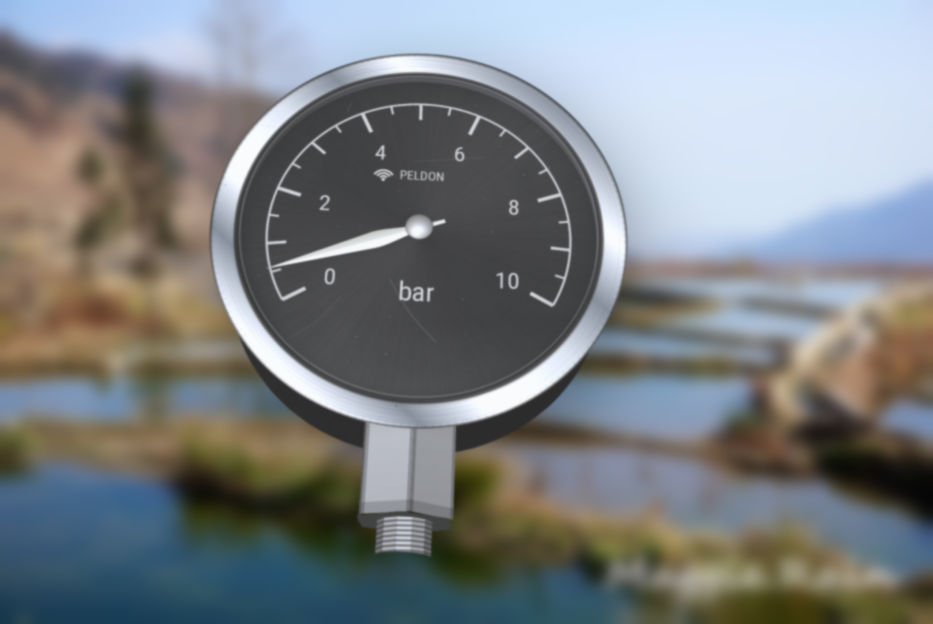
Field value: 0.5 bar
